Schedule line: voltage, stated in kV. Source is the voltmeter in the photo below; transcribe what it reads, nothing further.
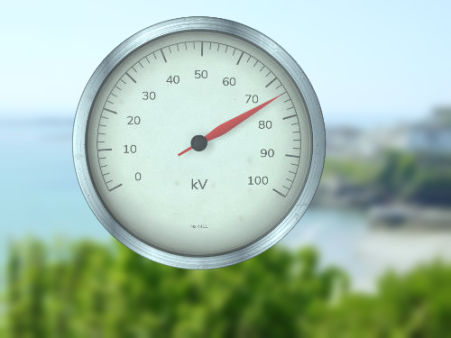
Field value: 74 kV
